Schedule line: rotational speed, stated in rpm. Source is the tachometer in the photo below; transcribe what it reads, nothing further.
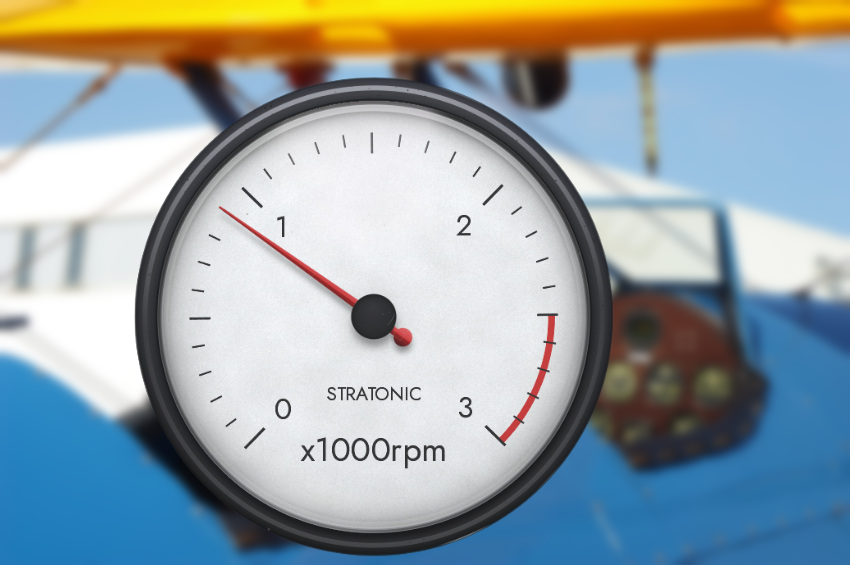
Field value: 900 rpm
